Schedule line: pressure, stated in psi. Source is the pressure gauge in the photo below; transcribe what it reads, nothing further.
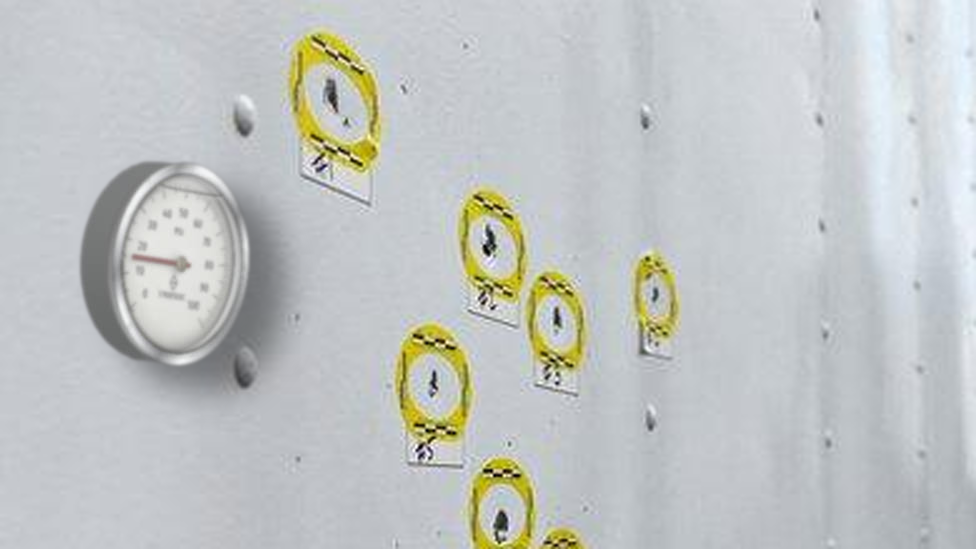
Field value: 15 psi
